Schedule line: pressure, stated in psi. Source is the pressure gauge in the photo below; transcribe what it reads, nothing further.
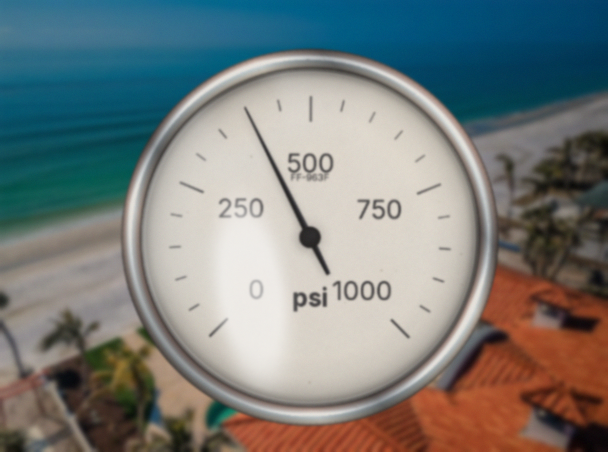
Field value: 400 psi
